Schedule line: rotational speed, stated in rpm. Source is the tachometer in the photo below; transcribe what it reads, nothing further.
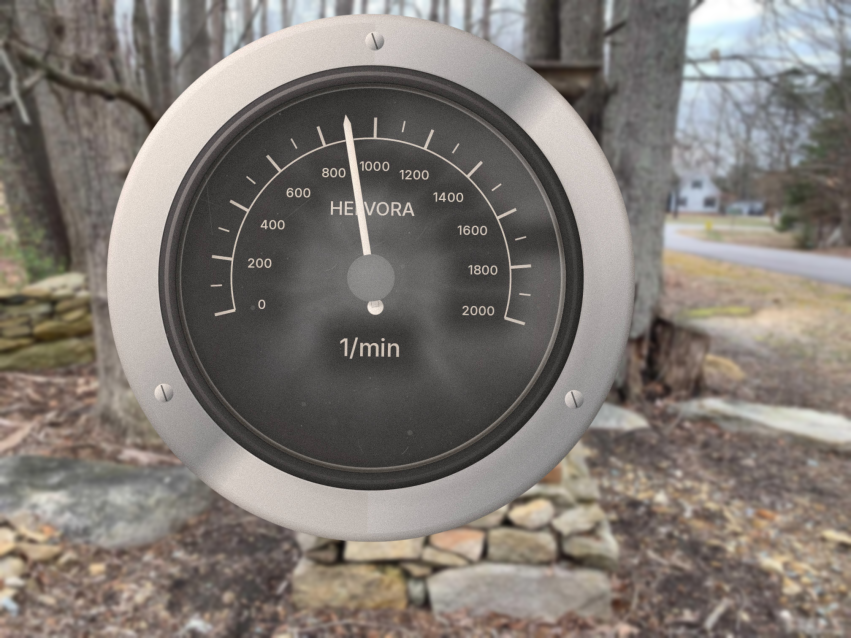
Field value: 900 rpm
